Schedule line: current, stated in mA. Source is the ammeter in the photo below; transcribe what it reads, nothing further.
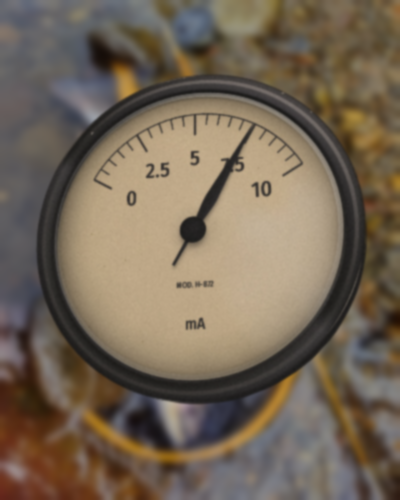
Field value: 7.5 mA
